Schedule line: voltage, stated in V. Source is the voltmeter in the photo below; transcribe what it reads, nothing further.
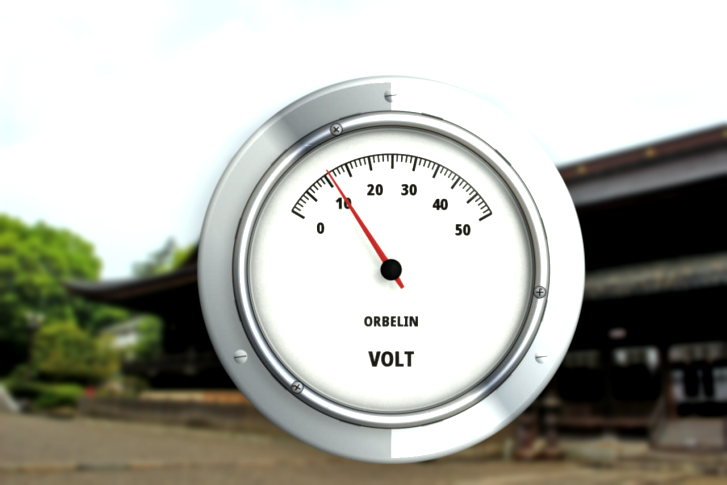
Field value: 11 V
